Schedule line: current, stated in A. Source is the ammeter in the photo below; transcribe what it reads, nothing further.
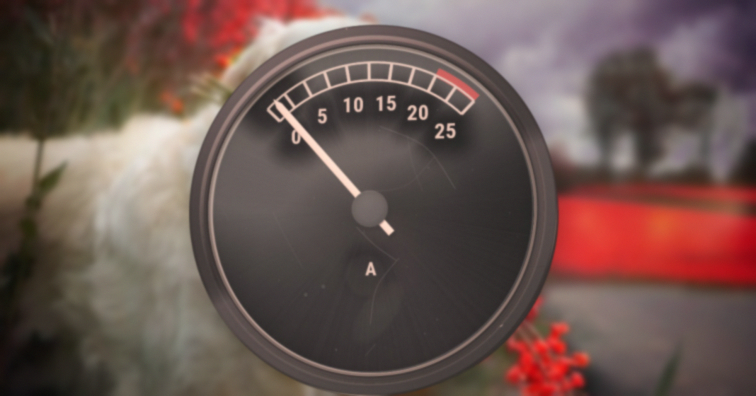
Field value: 1.25 A
